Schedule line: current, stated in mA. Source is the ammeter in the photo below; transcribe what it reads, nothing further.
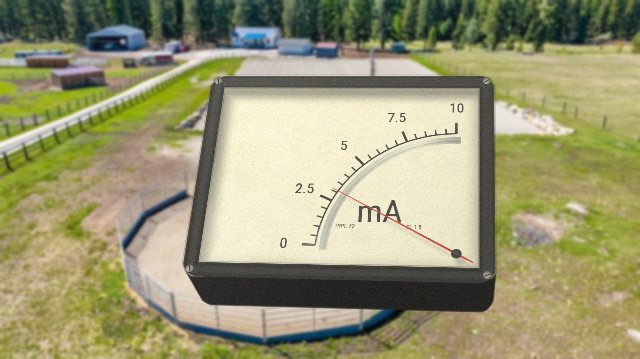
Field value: 3 mA
